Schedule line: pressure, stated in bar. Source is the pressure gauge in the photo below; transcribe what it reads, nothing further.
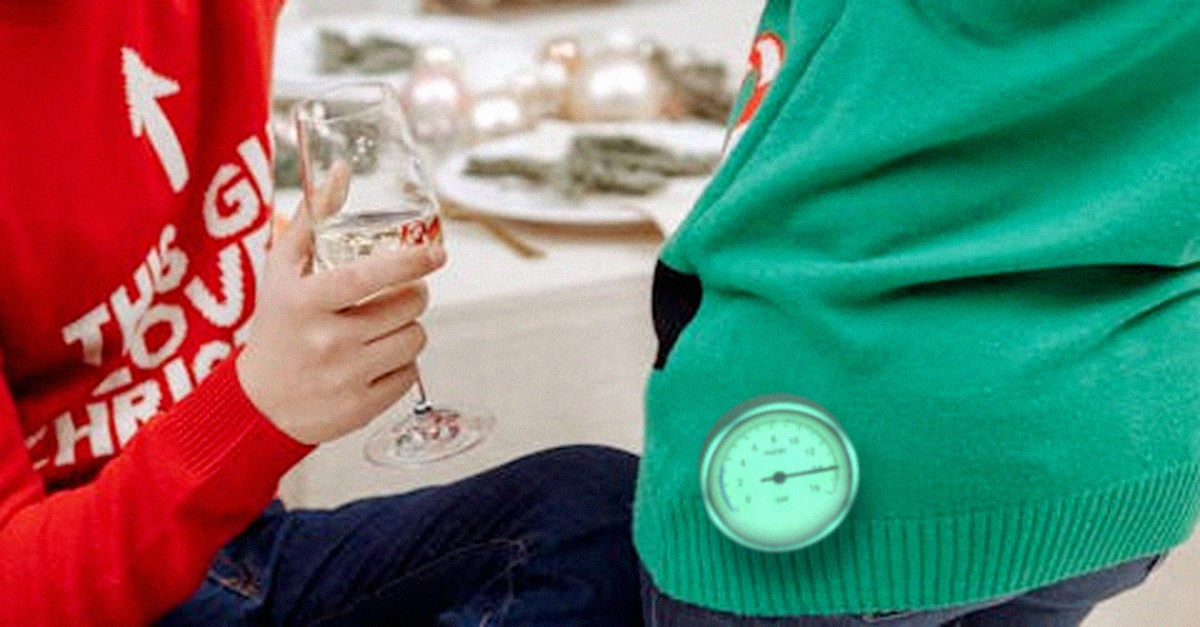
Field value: 14 bar
